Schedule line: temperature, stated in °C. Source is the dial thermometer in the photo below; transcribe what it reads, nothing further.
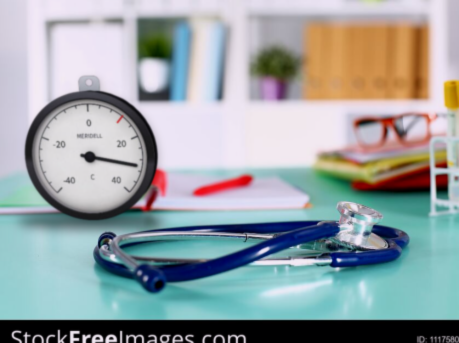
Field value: 30 °C
